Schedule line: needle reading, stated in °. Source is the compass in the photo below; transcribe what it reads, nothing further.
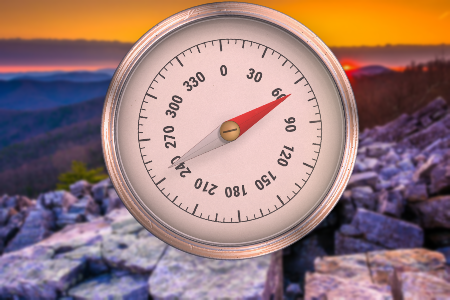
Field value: 65 °
